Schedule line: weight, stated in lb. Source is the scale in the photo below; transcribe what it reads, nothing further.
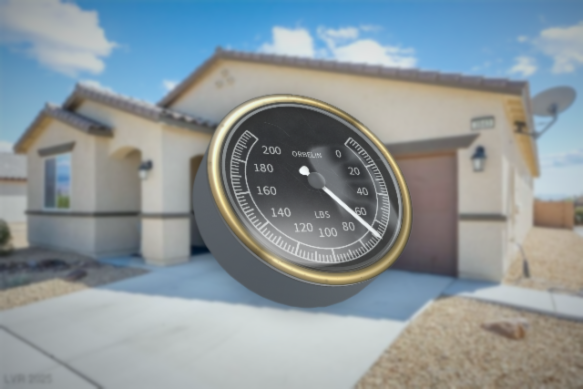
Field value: 70 lb
